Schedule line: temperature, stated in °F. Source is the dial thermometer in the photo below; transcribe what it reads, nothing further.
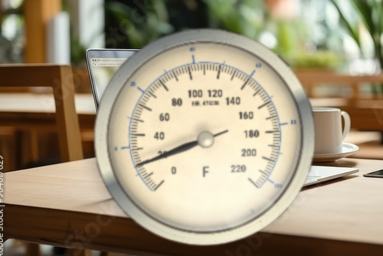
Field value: 20 °F
